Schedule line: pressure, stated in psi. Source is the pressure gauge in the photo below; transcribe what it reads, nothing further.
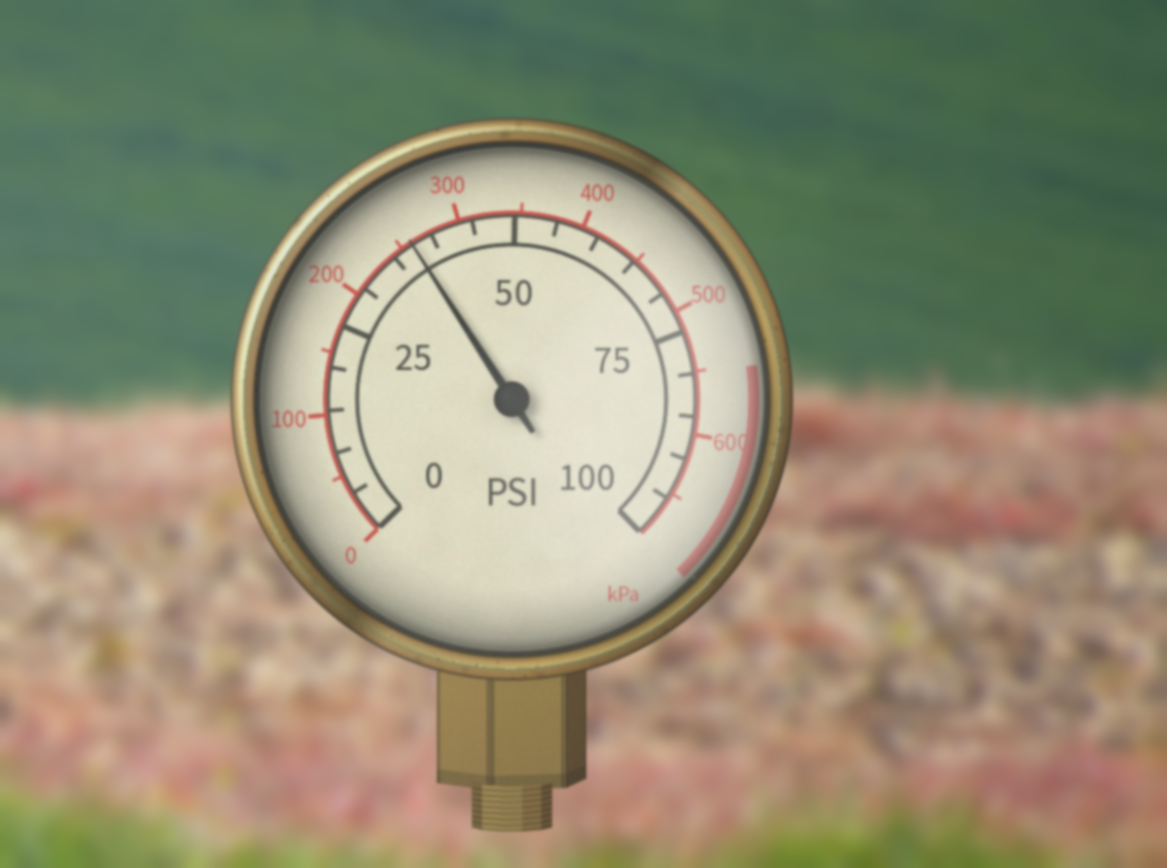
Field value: 37.5 psi
